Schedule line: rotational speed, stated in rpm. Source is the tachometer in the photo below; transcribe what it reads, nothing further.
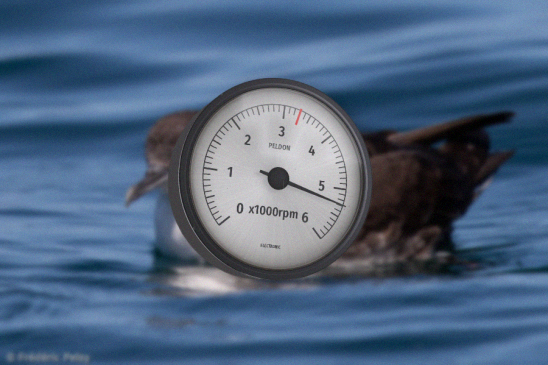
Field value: 5300 rpm
